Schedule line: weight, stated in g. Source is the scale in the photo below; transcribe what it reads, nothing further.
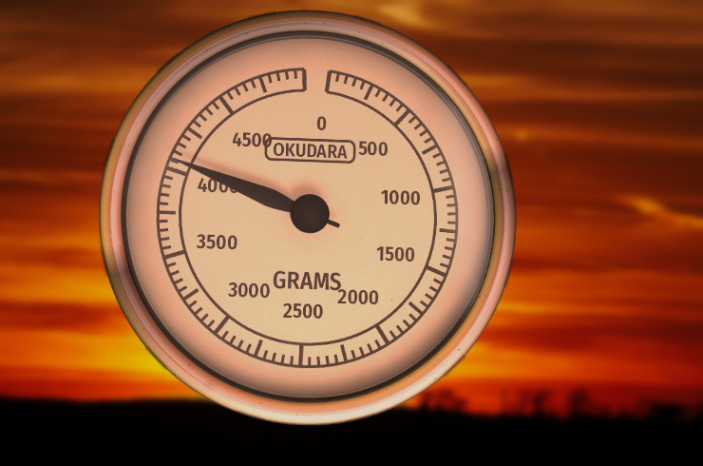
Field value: 4050 g
